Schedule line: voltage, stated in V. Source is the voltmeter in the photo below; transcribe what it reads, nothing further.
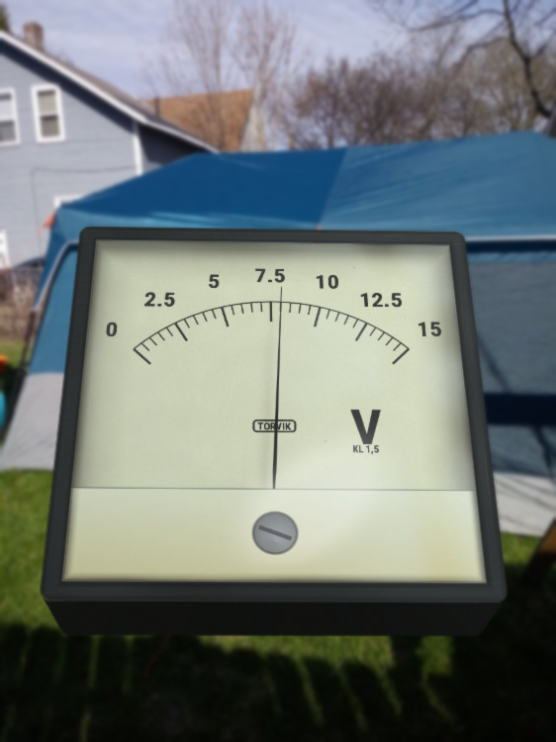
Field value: 8 V
